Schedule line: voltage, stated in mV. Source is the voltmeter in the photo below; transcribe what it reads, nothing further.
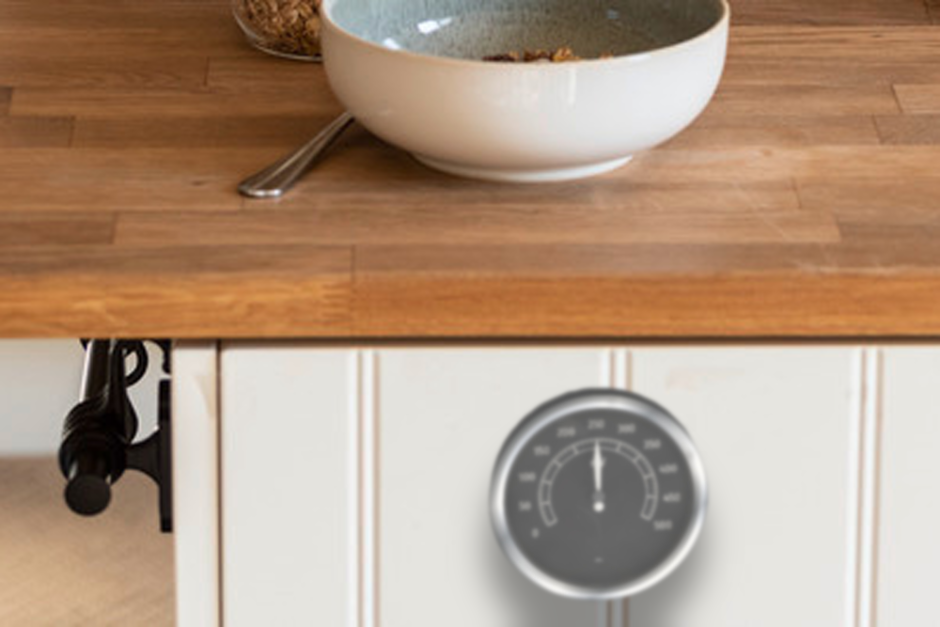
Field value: 250 mV
